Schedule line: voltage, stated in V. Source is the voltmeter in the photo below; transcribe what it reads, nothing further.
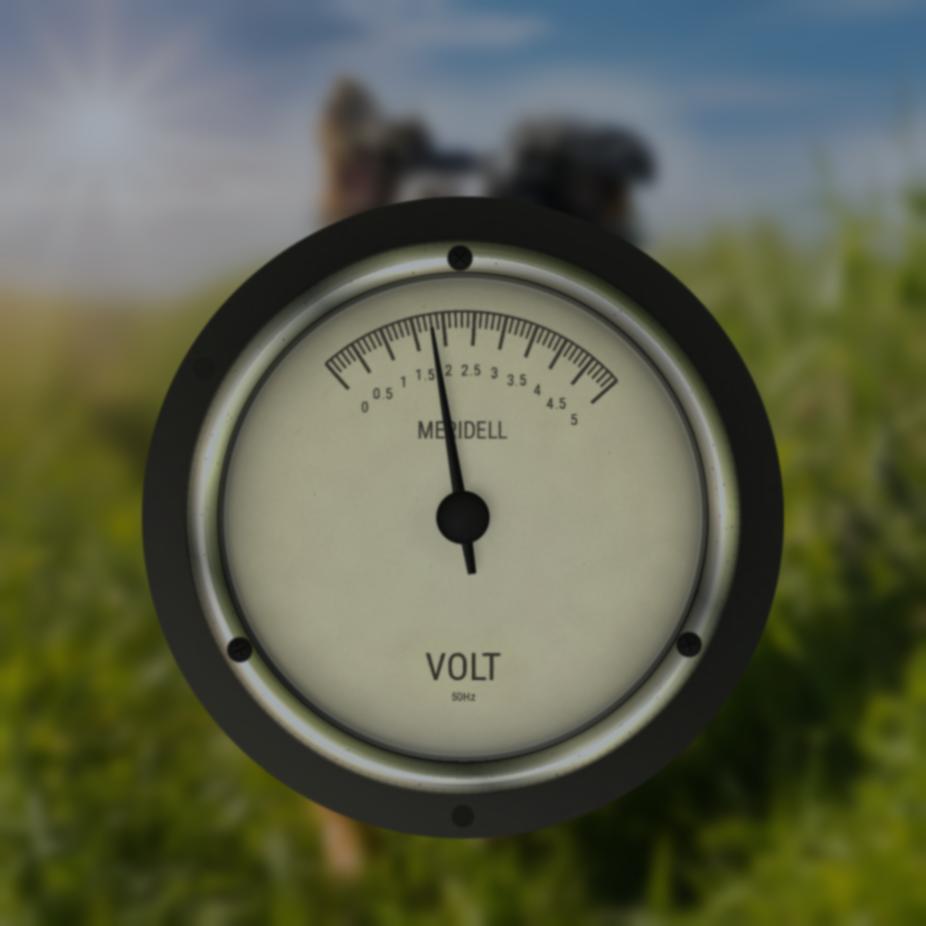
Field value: 1.8 V
